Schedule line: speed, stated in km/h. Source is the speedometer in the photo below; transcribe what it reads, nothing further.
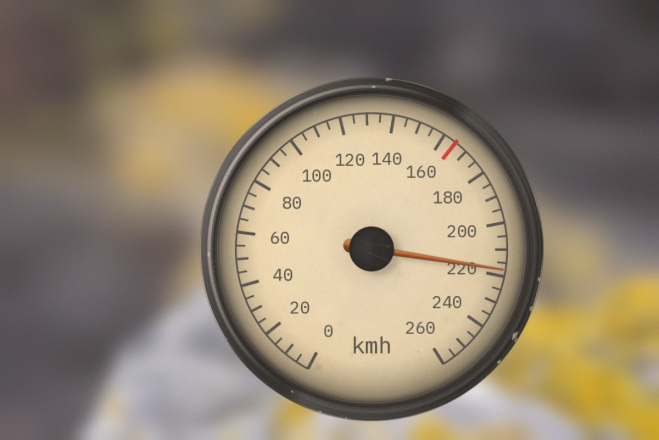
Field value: 217.5 km/h
